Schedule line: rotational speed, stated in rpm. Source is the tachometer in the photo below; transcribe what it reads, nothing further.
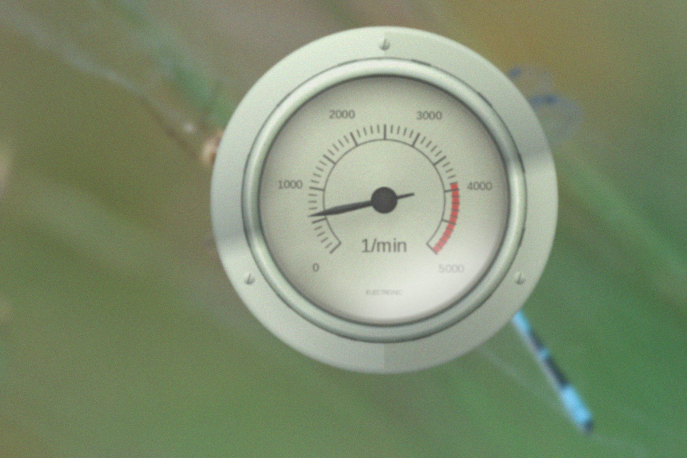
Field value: 600 rpm
